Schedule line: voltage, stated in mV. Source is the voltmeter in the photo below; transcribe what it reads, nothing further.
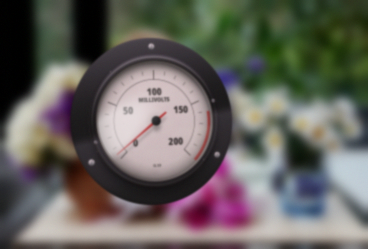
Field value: 5 mV
